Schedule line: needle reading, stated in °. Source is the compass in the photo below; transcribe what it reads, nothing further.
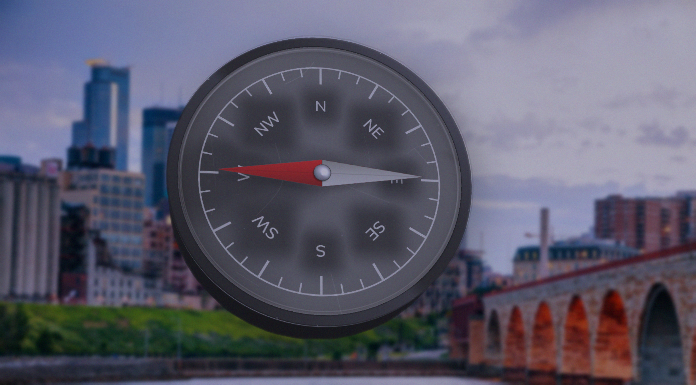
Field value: 270 °
